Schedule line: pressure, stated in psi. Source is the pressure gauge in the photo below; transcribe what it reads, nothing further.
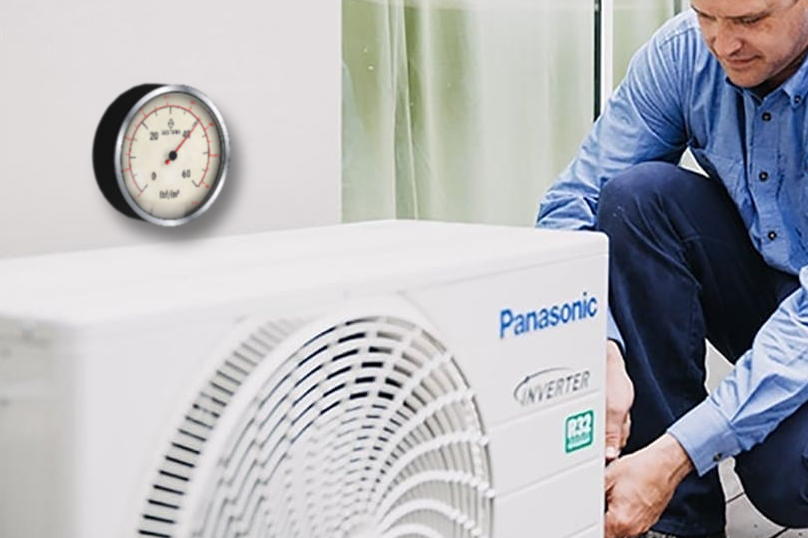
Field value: 40 psi
